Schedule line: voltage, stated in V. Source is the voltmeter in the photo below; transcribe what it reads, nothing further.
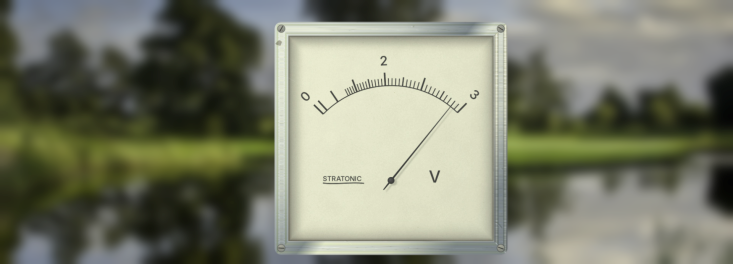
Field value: 2.9 V
